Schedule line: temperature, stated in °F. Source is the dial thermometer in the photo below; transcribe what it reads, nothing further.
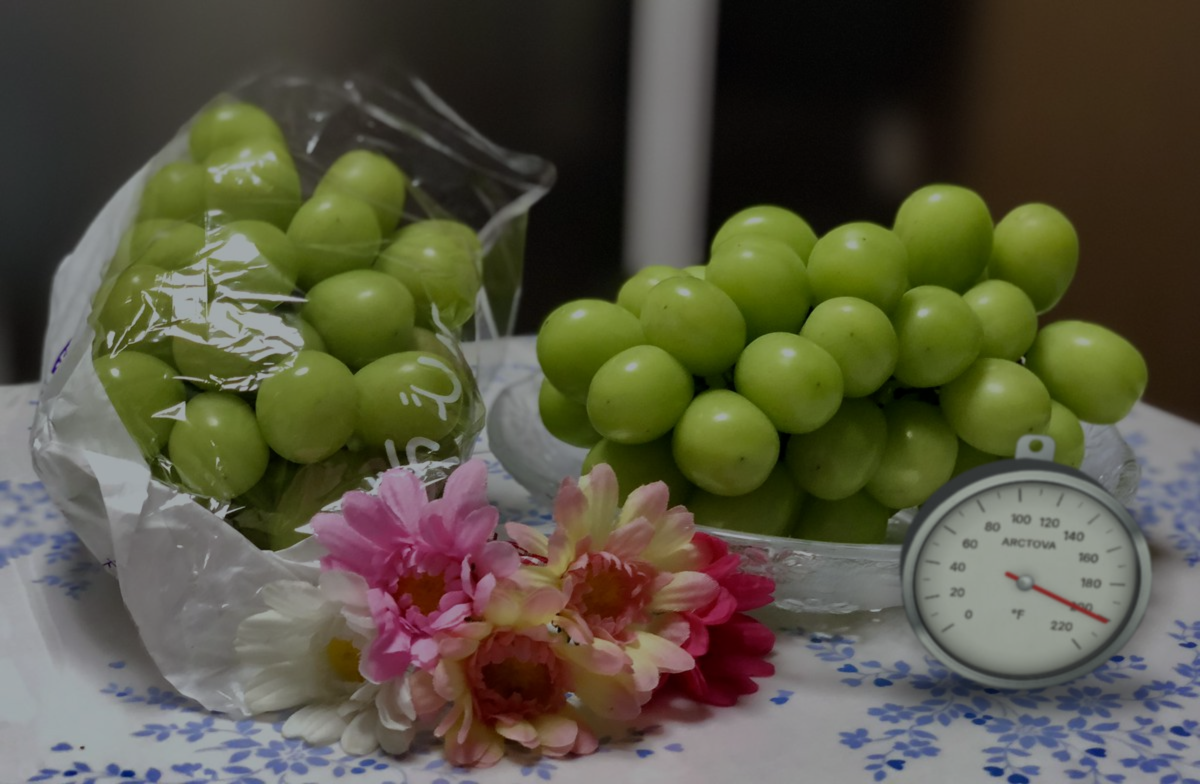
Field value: 200 °F
